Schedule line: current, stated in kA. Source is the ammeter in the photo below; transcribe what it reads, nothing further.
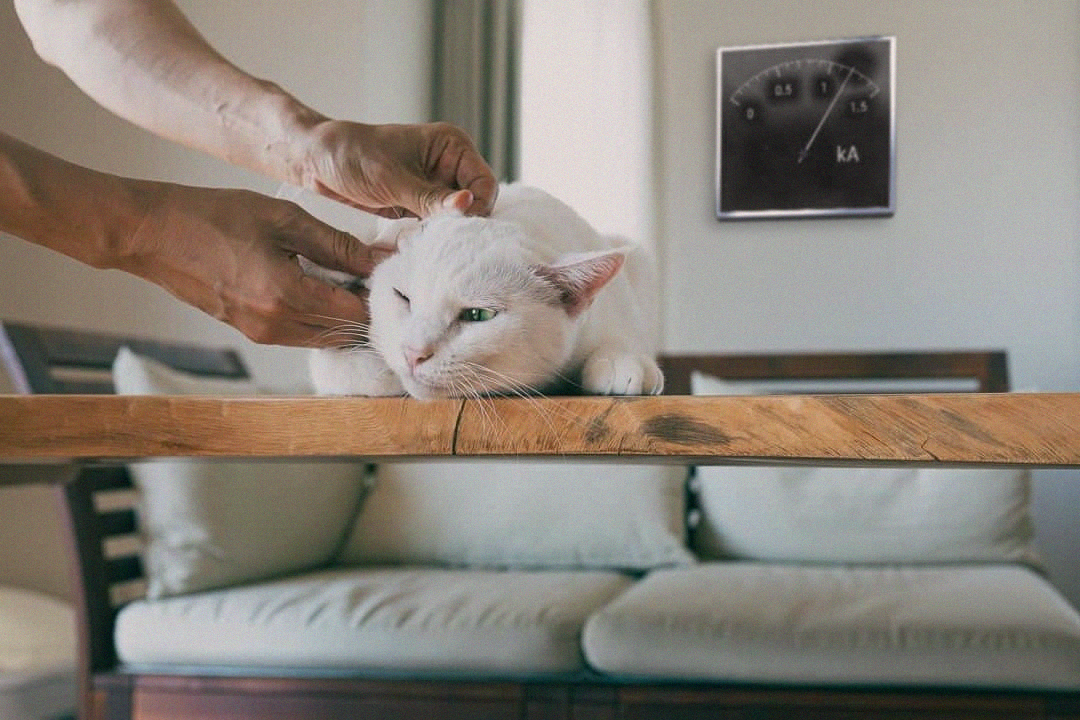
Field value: 1.2 kA
